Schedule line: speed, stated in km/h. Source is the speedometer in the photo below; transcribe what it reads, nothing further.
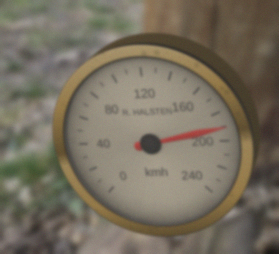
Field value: 190 km/h
